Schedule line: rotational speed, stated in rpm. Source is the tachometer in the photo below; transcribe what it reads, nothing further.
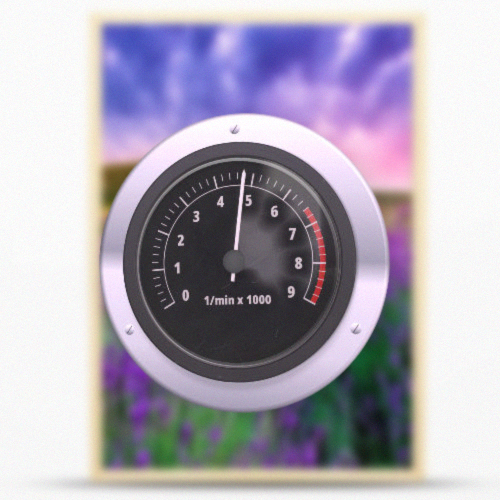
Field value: 4800 rpm
